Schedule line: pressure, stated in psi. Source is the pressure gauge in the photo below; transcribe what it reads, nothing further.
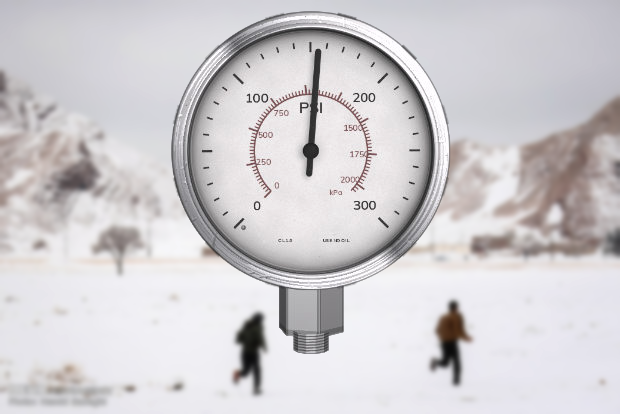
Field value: 155 psi
